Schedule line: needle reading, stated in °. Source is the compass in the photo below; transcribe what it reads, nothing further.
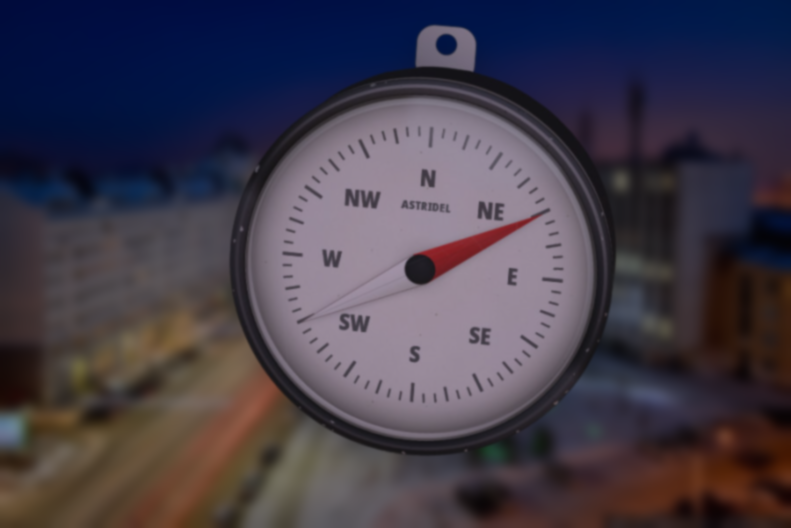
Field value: 60 °
